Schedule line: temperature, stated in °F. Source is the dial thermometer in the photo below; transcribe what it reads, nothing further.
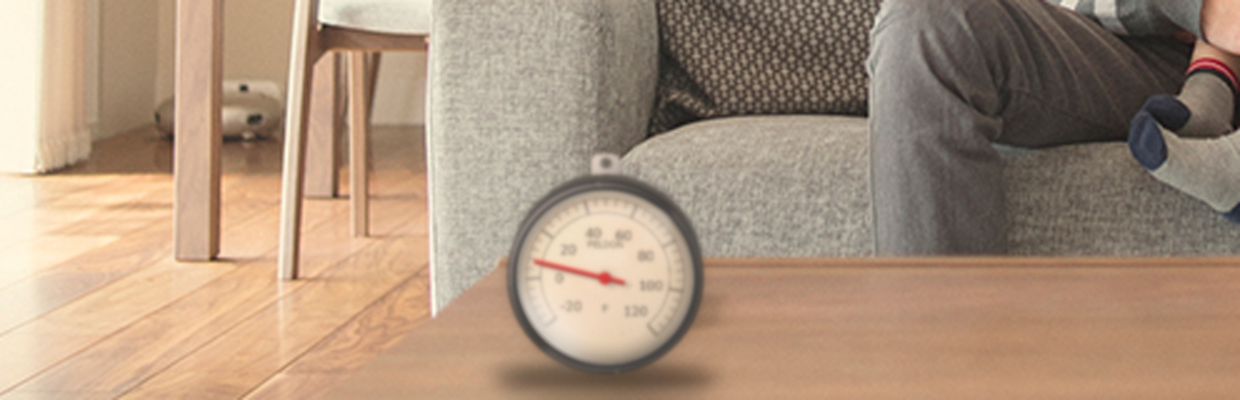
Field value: 8 °F
